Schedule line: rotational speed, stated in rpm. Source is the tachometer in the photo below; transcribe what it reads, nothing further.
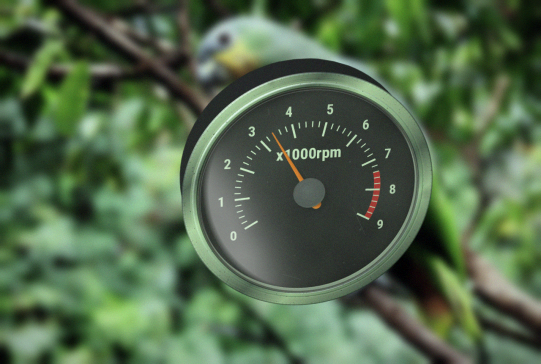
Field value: 3400 rpm
